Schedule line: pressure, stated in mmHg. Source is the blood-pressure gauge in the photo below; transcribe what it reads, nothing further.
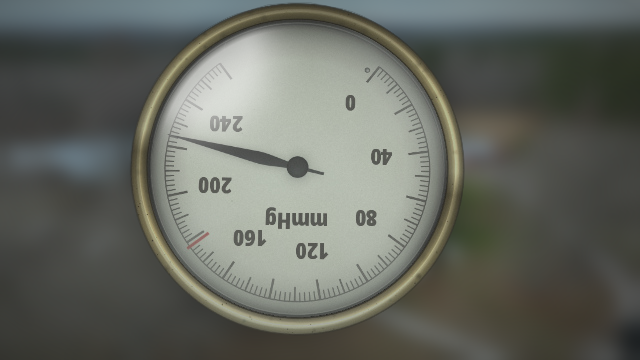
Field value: 224 mmHg
